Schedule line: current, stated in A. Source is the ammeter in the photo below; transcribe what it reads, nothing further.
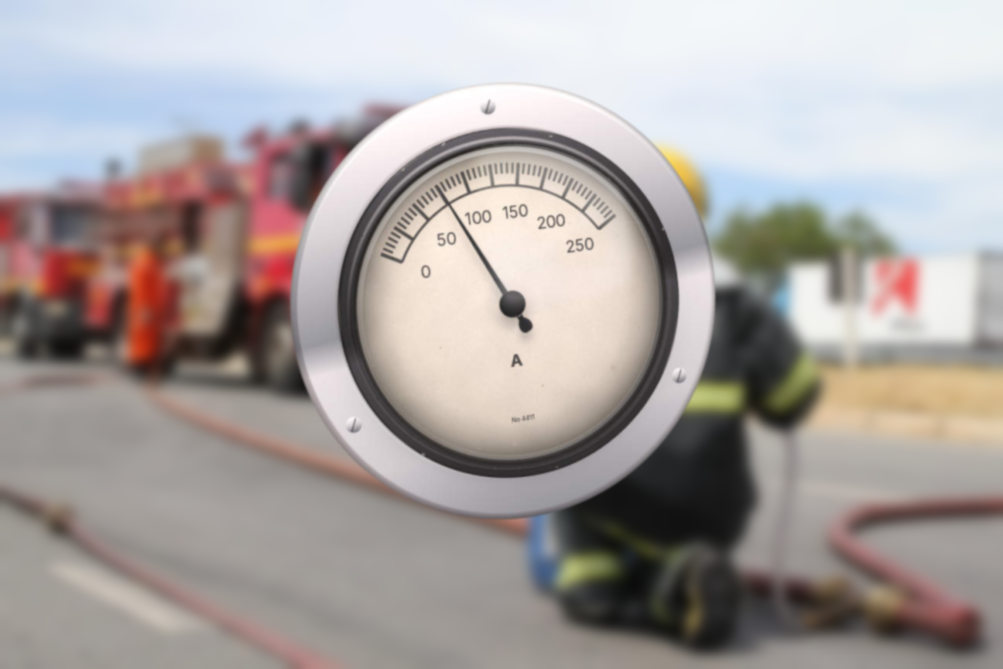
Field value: 75 A
